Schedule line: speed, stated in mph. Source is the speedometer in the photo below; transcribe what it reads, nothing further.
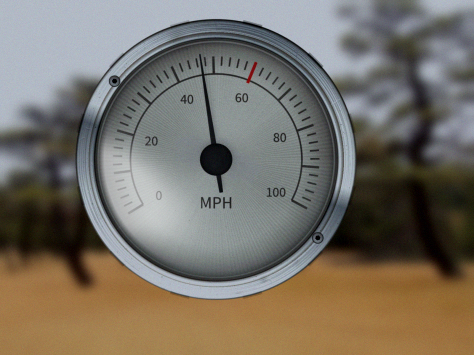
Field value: 47 mph
